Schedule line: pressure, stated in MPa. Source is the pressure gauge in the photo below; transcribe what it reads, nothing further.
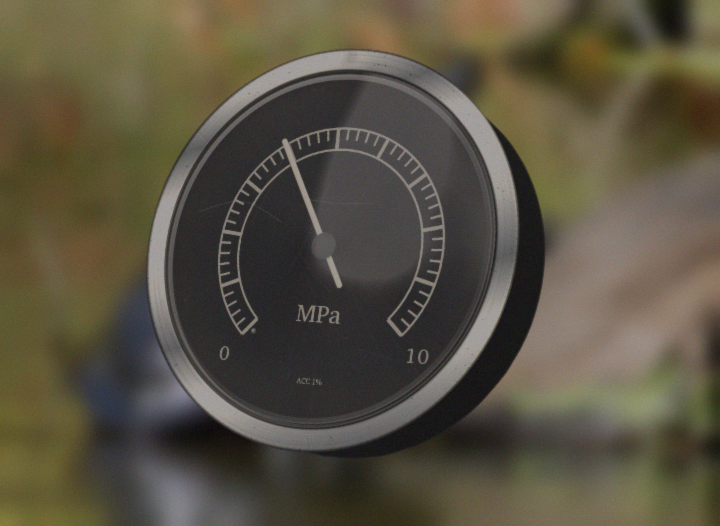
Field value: 4 MPa
